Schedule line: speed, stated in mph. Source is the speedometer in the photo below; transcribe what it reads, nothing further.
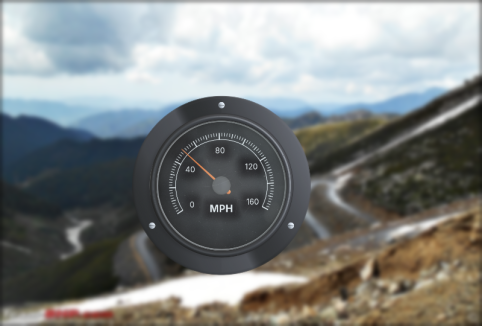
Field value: 50 mph
